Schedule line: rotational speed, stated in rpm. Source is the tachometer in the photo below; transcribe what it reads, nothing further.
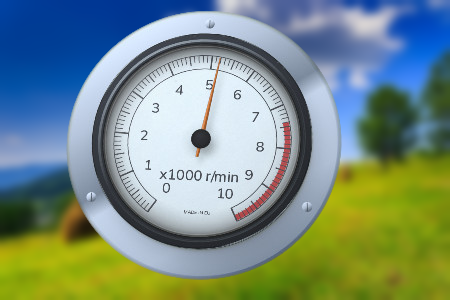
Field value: 5200 rpm
